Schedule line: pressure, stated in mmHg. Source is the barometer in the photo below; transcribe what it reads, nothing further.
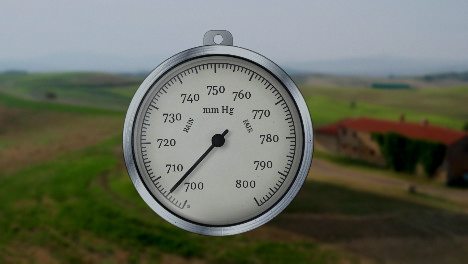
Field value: 705 mmHg
